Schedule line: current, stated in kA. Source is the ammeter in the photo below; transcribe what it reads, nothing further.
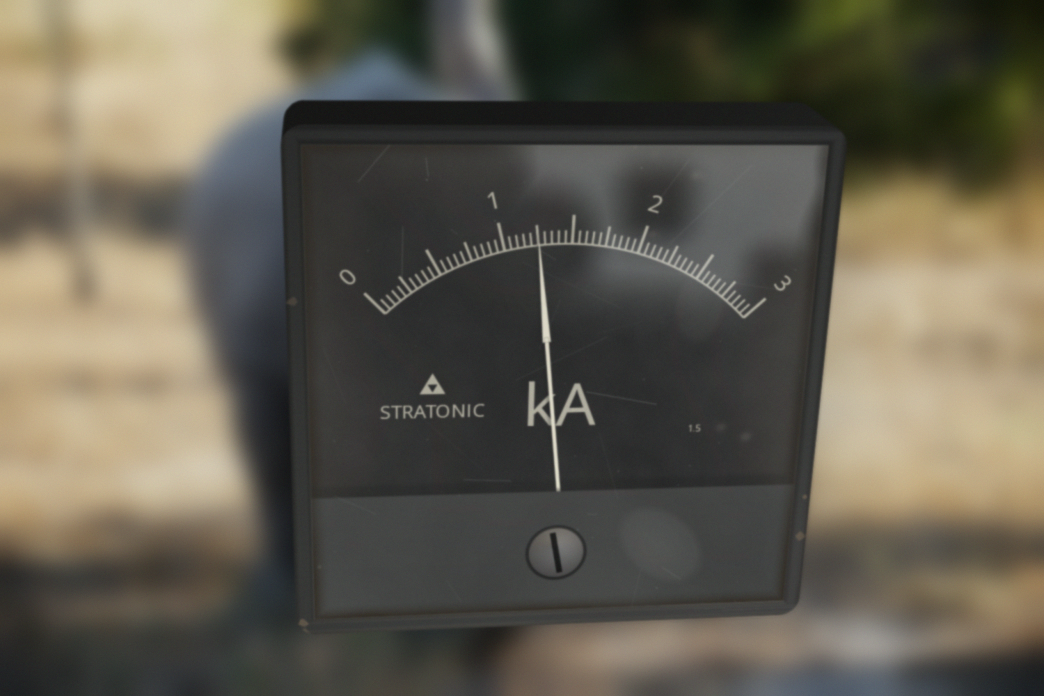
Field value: 1.25 kA
